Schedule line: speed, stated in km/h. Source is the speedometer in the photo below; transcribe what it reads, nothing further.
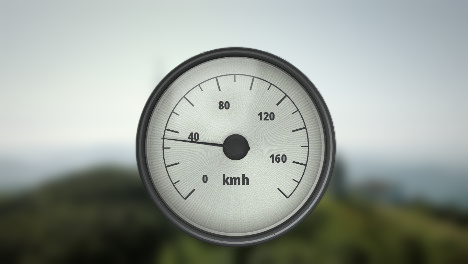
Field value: 35 km/h
